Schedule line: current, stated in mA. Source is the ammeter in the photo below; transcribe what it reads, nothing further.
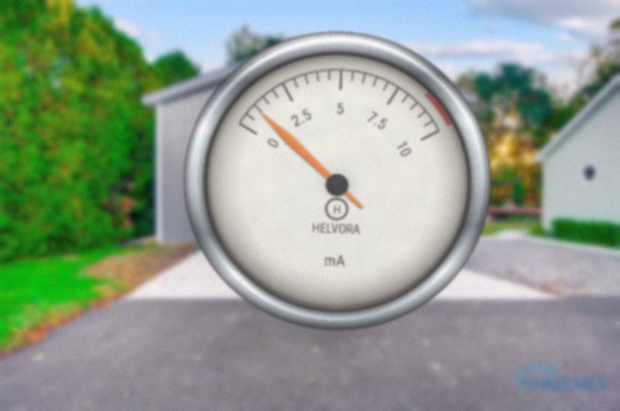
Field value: 1 mA
